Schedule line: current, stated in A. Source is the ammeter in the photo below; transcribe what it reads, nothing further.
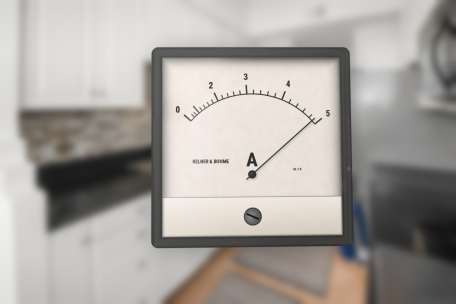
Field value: 4.9 A
